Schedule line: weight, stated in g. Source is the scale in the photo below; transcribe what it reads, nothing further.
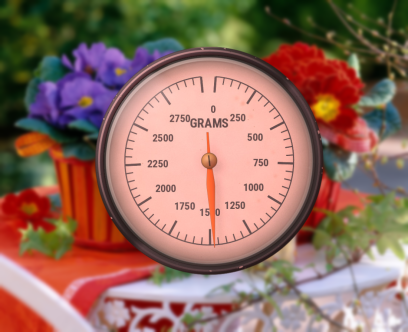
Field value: 1475 g
